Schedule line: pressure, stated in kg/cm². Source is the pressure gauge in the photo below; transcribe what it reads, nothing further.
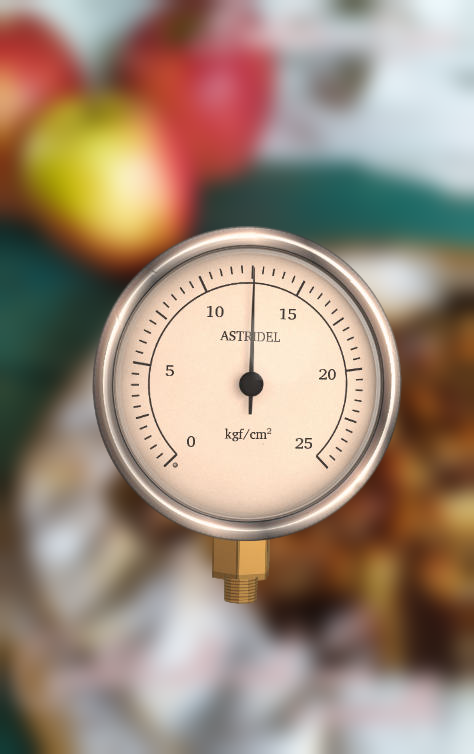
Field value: 12.5 kg/cm²
